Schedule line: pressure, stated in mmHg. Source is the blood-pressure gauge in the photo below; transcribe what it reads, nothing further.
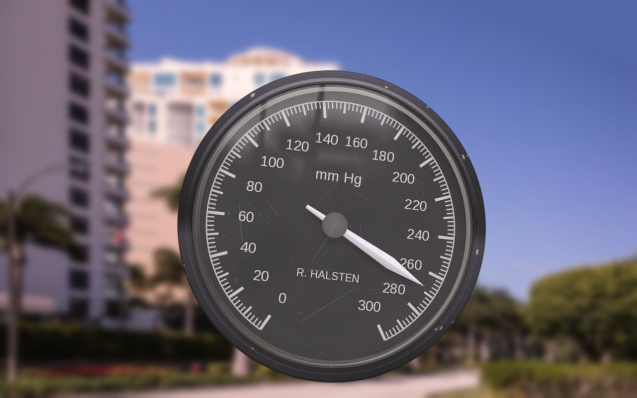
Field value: 268 mmHg
